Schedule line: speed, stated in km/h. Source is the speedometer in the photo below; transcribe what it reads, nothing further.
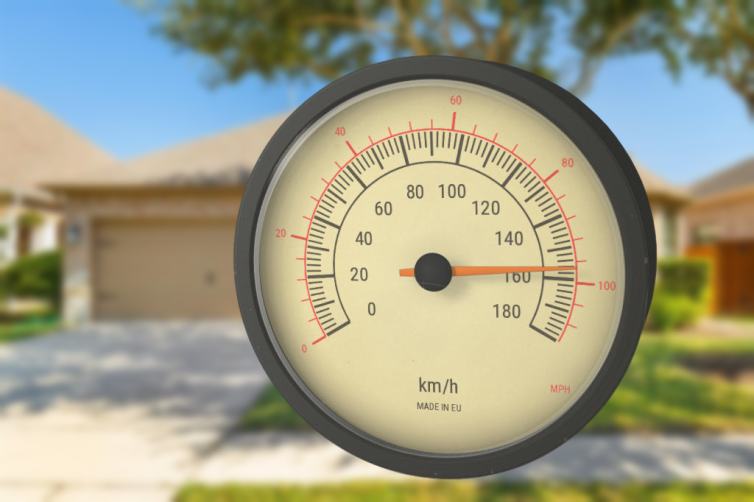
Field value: 156 km/h
